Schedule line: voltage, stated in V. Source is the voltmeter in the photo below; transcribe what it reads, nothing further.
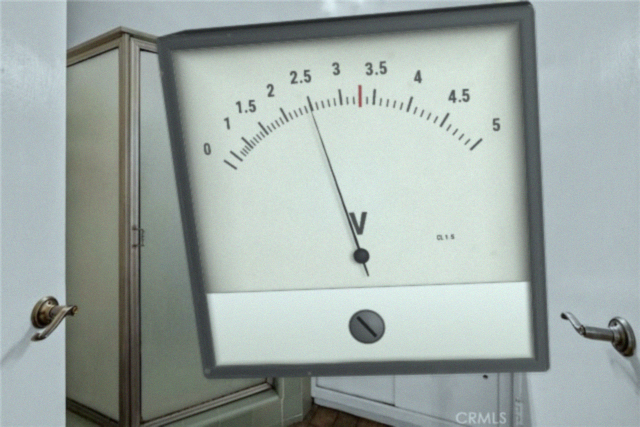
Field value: 2.5 V
